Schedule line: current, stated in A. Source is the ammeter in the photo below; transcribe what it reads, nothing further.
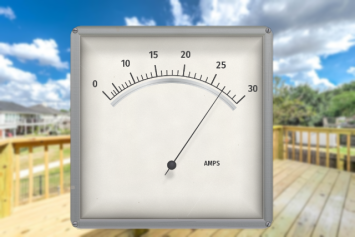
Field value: 27 A
